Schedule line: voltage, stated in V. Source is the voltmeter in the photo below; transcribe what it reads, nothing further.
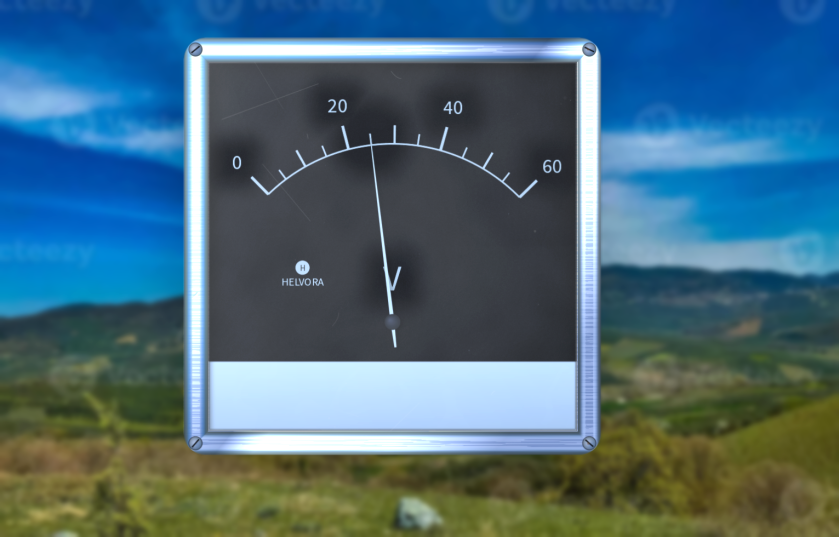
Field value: 25 V
